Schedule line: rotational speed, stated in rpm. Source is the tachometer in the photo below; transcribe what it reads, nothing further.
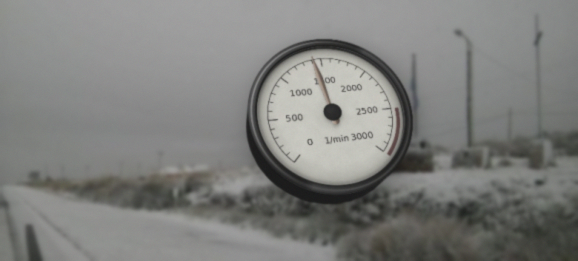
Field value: 1400 rpm
